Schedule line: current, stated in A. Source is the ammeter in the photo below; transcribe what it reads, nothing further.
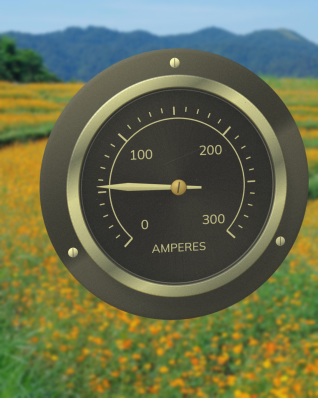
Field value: 55 A
